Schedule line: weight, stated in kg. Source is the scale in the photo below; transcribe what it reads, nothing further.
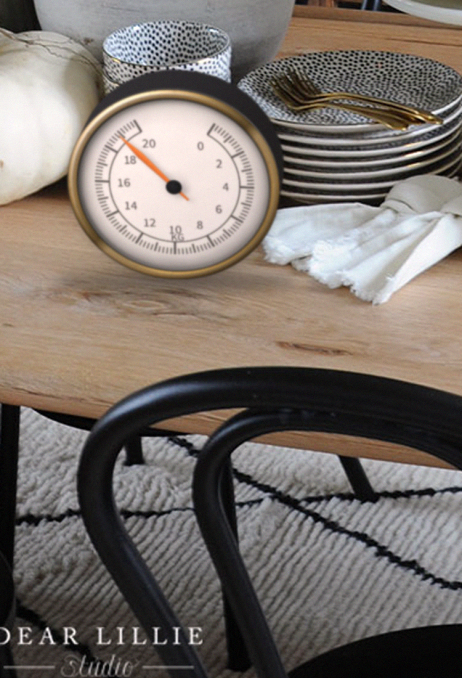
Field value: 19 kg
